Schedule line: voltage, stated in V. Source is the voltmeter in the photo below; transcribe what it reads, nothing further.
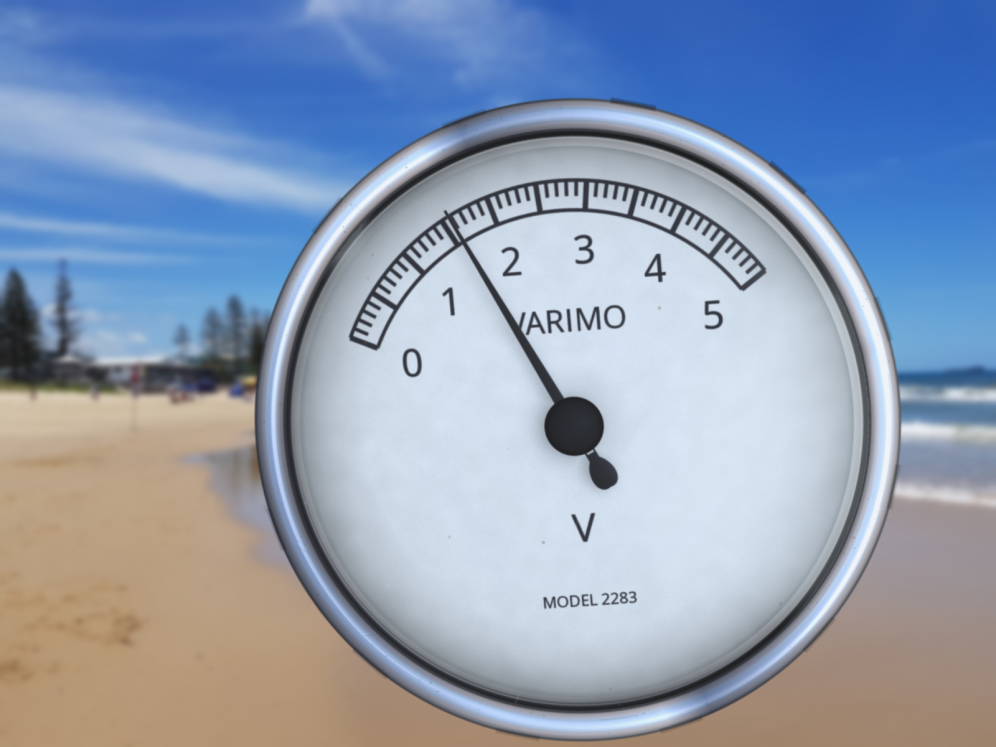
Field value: 1.6 V
